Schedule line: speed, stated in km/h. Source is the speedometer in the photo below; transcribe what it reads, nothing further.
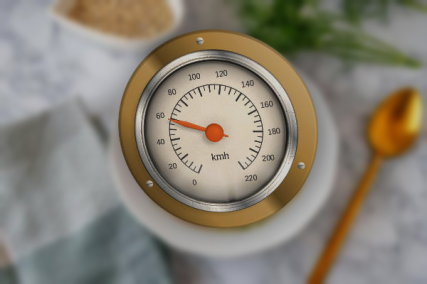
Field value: 60 km/h
